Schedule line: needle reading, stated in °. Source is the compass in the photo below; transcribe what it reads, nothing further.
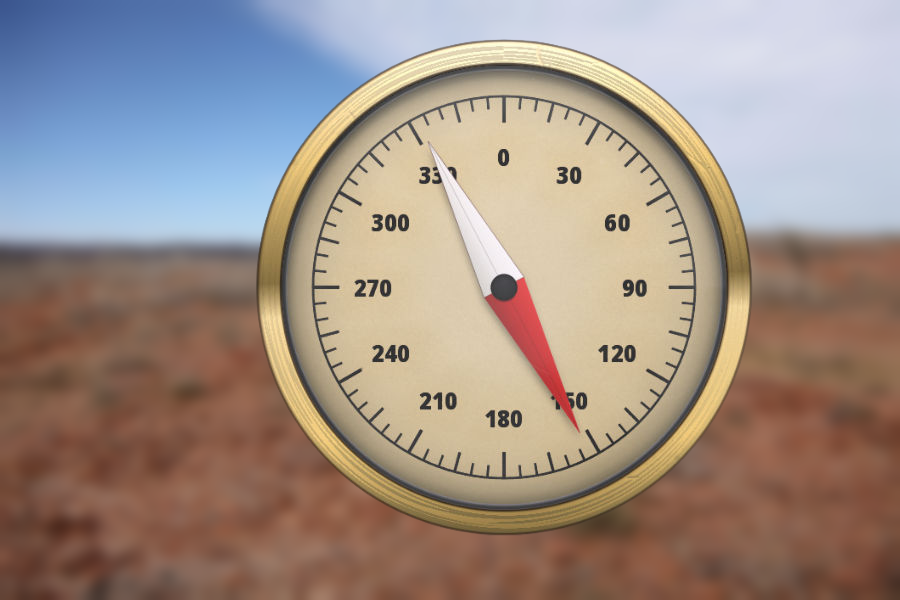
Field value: 152.5 °
